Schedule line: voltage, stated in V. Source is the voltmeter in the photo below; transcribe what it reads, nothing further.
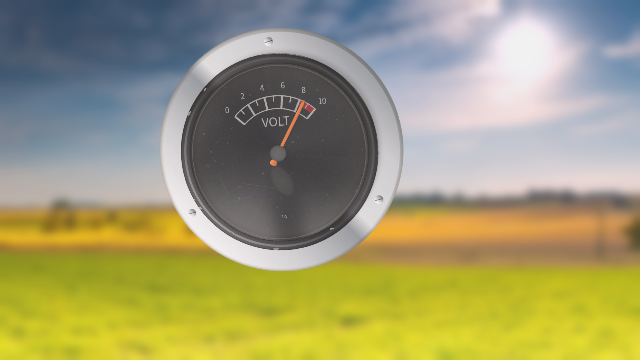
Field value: 8.5 V
